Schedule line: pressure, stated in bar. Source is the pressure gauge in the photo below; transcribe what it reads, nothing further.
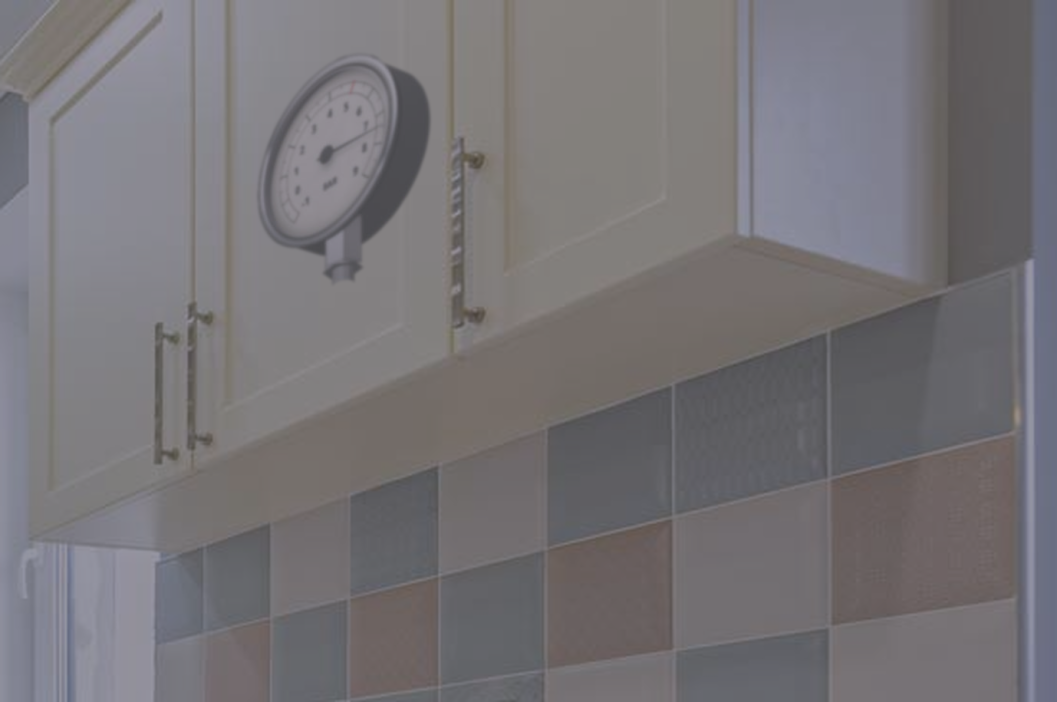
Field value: 7.5 bar
